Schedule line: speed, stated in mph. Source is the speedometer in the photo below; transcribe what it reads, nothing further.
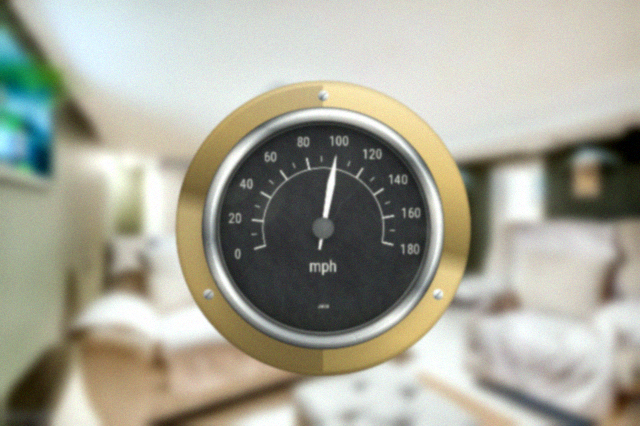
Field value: 100 mph
